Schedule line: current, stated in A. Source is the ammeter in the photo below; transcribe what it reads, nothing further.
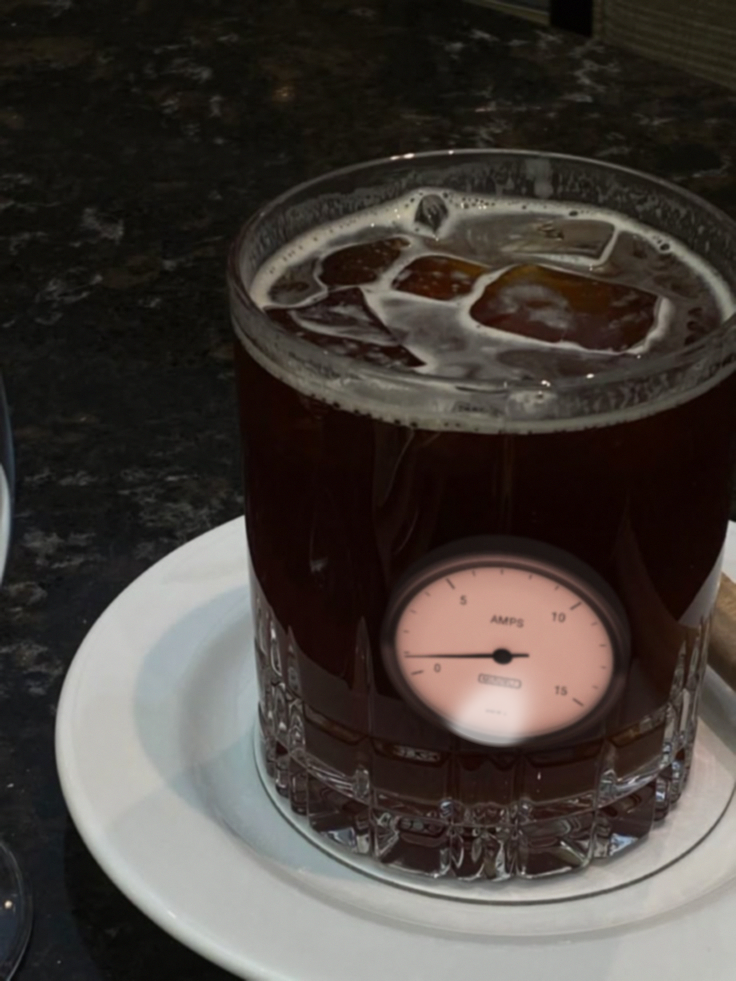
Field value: 1 A
